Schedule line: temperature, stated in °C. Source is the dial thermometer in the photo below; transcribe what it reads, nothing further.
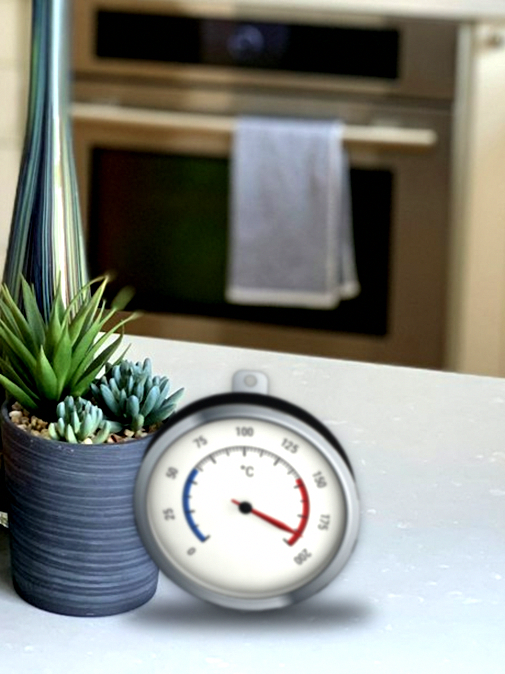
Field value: 187.5 °C
